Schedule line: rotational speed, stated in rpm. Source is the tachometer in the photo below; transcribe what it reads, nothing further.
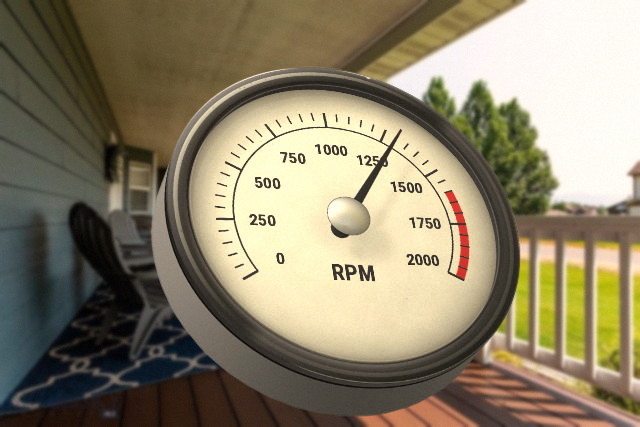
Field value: 1300 rpm
